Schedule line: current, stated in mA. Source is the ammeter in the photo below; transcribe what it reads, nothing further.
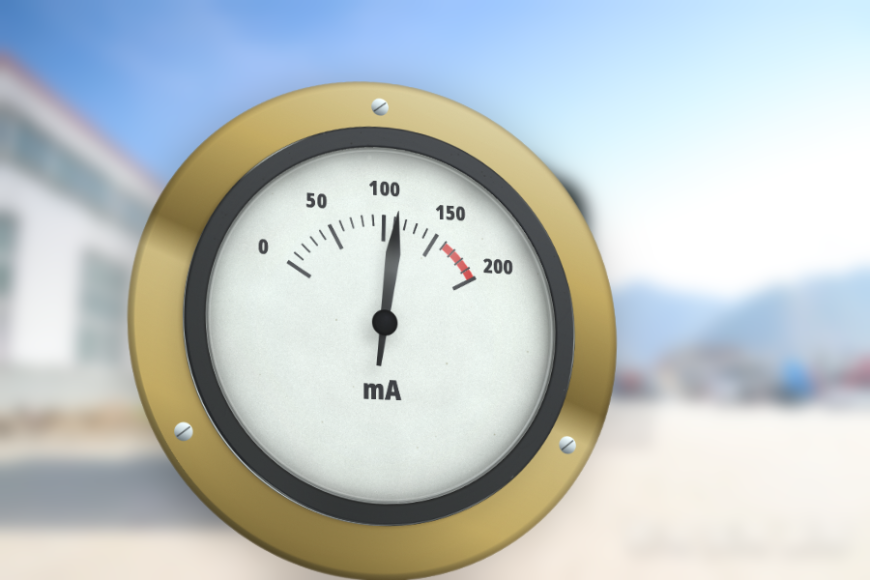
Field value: 110 mA
